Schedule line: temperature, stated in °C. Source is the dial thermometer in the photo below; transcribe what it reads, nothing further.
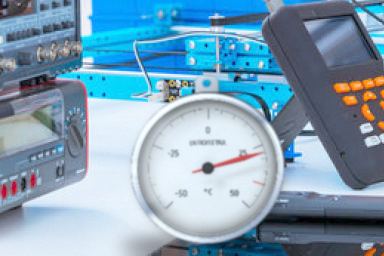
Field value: 27.5 °C
